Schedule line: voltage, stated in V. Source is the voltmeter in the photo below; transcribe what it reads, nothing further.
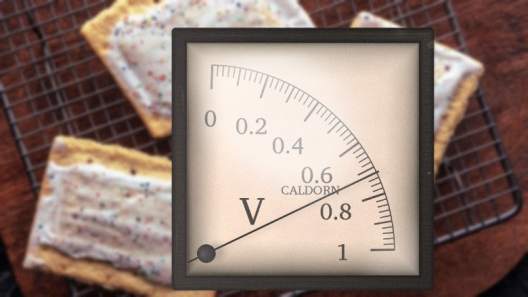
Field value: 0.72 V
